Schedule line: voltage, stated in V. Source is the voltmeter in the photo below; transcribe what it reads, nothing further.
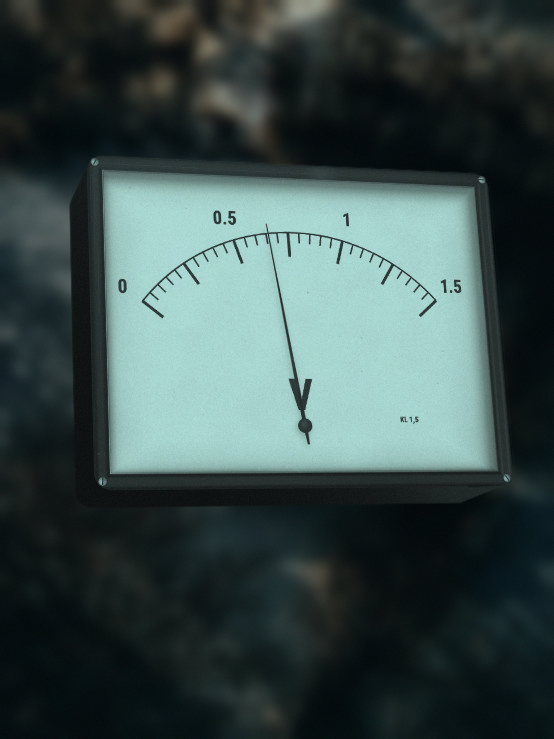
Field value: 0.65 V
